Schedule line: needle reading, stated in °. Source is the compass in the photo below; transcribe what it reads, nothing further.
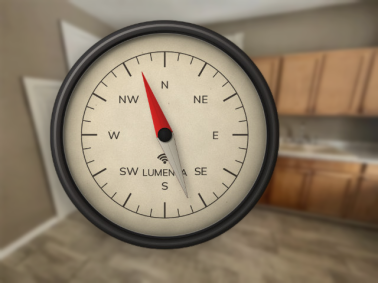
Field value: 340 °
